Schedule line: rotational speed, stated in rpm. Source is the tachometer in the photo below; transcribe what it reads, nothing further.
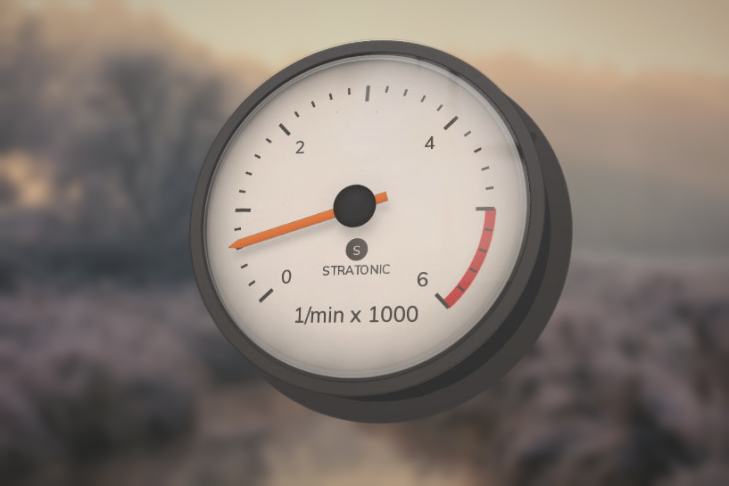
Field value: 600 rpm
